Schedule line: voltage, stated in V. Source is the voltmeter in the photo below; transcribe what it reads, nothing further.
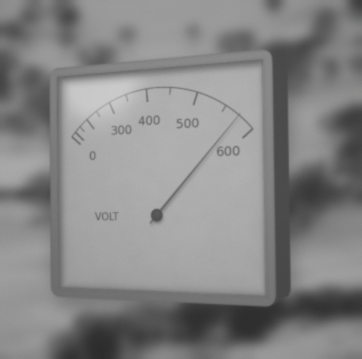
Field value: 575 V
